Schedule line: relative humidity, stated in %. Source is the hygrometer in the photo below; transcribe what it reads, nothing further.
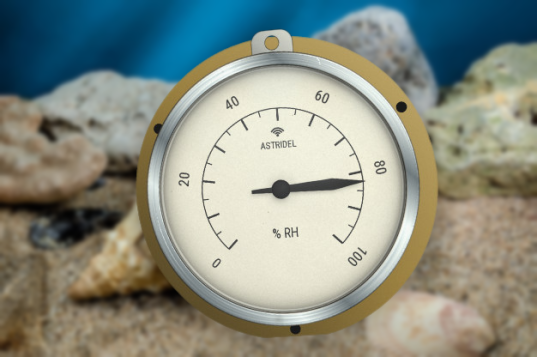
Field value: 82.5 %
